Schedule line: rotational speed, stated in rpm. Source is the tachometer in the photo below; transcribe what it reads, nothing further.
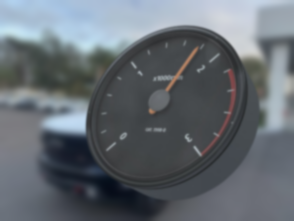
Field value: 1800 rpm
